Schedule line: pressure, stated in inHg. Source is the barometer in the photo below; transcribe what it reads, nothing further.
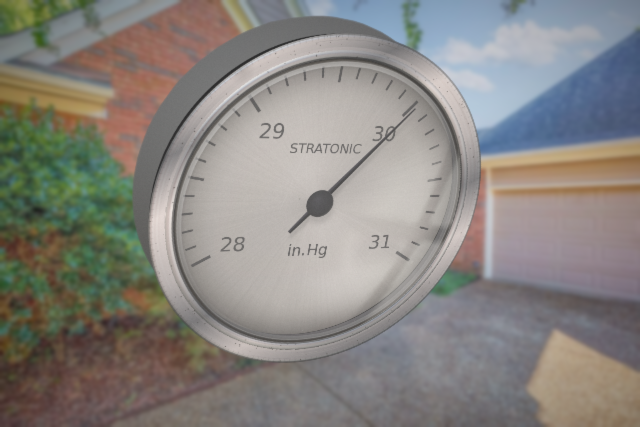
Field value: 30 inHg
